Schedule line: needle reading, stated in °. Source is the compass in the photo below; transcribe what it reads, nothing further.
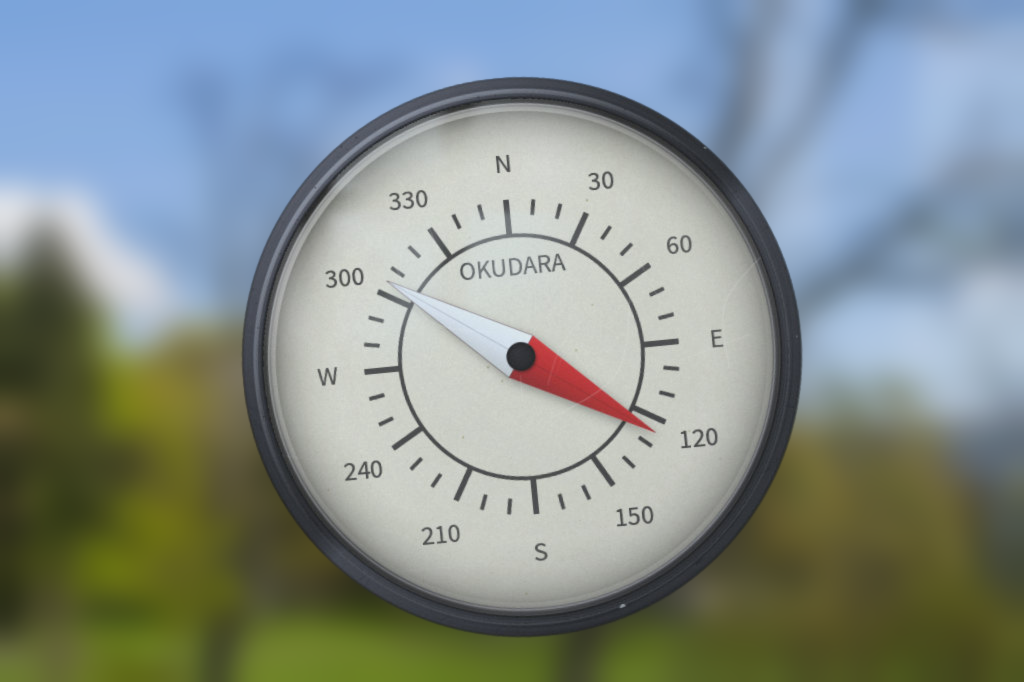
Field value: 125 °
